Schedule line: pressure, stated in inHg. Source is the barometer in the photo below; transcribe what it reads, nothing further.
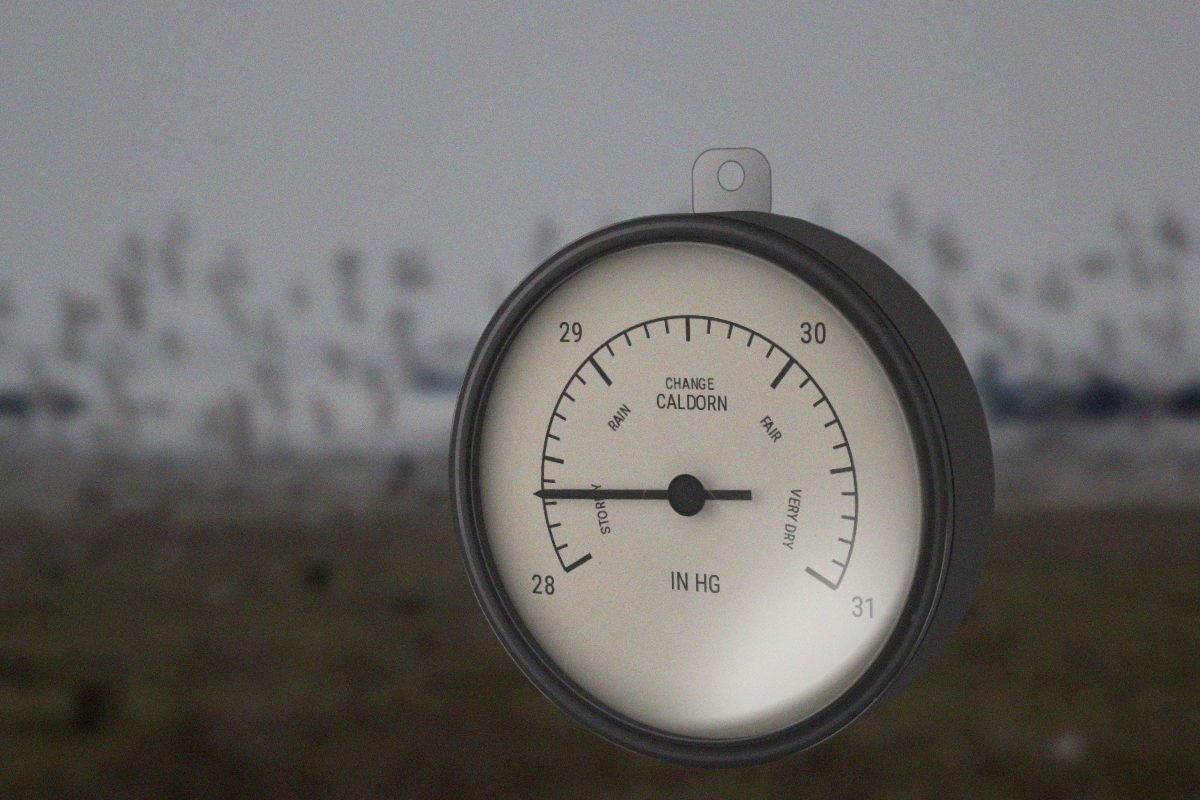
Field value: 28.35 inHg
